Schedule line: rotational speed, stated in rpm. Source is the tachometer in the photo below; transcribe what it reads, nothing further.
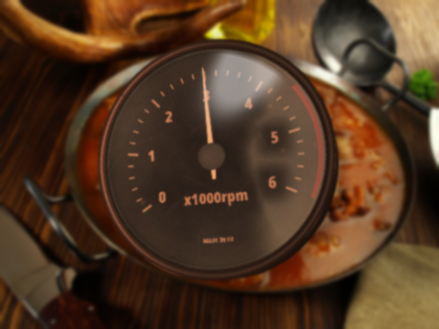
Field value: 3000 rpm
